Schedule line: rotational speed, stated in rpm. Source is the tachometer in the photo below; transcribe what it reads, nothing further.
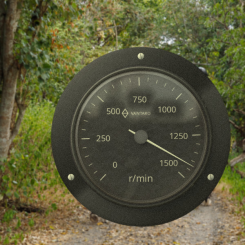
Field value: 1425 rpm
